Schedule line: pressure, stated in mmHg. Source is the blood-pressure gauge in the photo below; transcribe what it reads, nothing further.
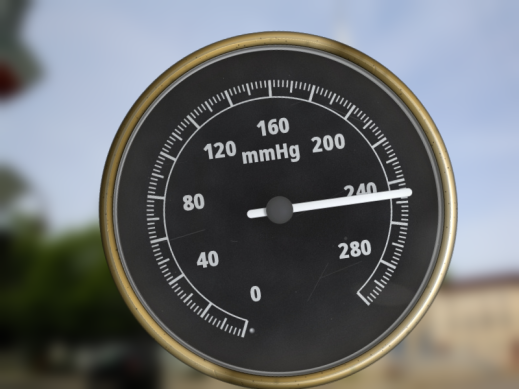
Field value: 246 mmHg
